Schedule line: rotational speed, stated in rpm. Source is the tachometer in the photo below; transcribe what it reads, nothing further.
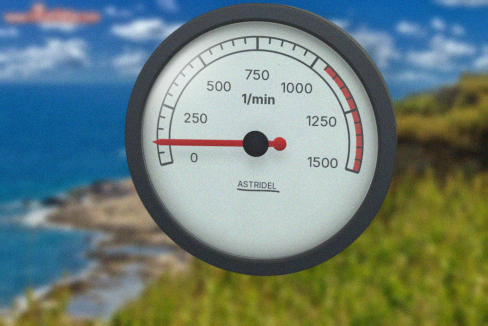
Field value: 100 rpm
